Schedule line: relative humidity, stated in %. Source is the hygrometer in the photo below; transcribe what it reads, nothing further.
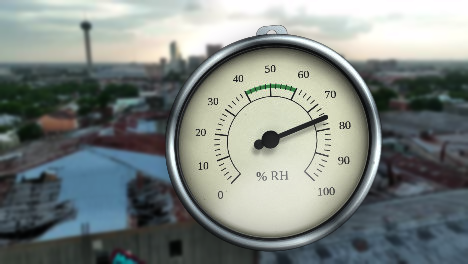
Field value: 76 %
